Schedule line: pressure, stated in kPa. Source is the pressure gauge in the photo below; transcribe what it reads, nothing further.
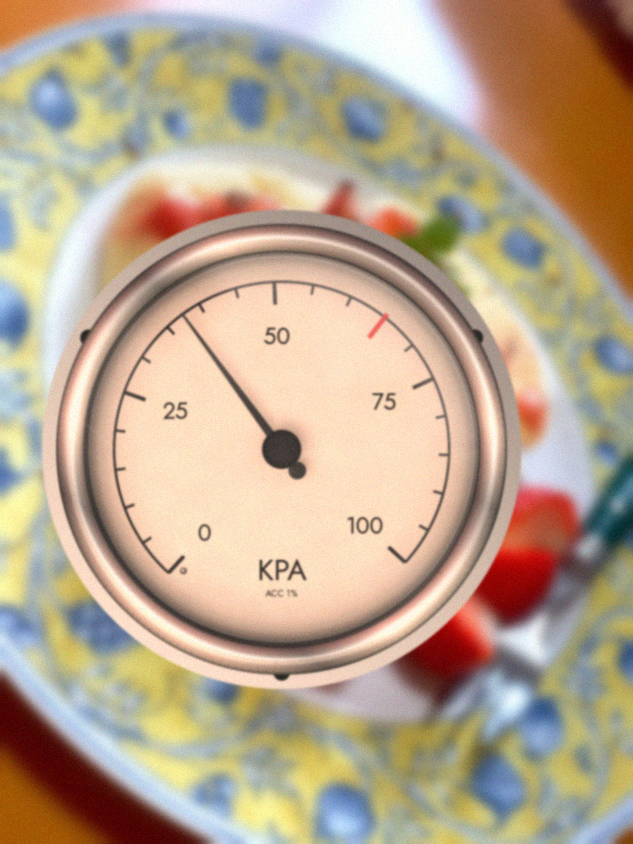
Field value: 37.5 kPa
